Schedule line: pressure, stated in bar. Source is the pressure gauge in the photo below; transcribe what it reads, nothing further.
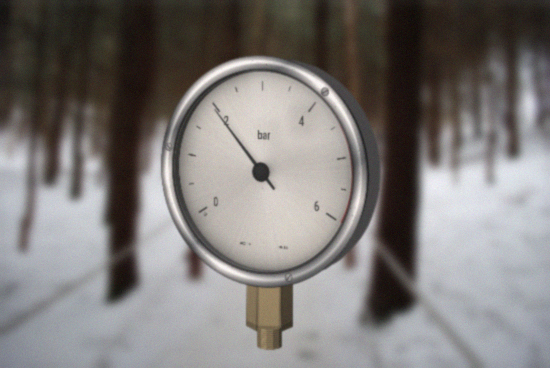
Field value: 2 bar
